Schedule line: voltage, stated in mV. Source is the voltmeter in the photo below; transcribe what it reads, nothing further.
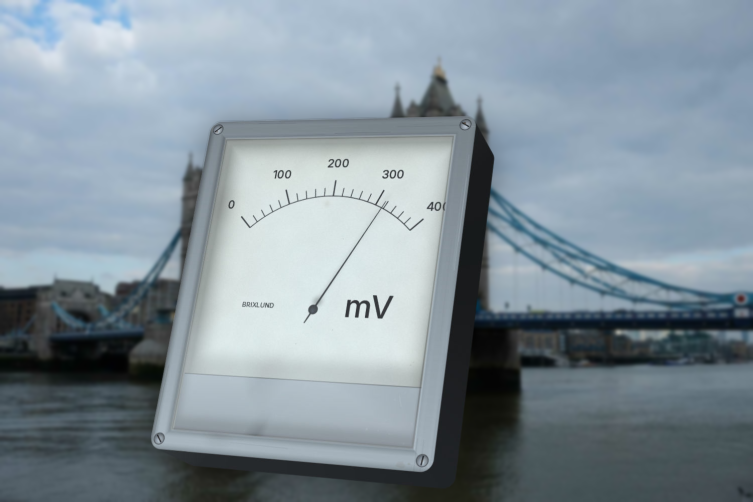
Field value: 320 mV
